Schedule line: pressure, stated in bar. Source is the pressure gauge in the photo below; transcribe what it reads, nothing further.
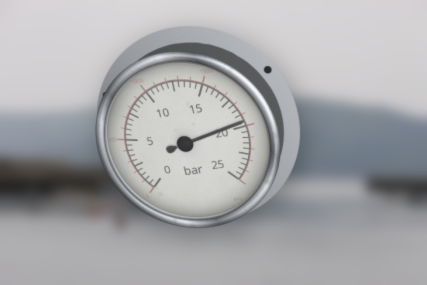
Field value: 19.5 bar
